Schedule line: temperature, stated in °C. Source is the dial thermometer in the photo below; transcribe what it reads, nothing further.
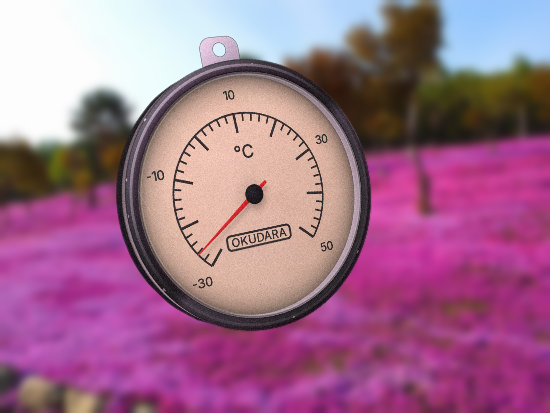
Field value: -26 °C
